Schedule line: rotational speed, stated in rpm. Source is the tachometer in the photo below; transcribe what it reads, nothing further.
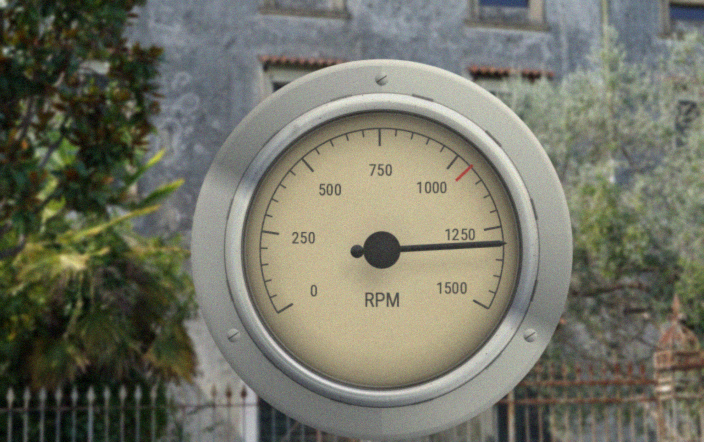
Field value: 1300 rpm
